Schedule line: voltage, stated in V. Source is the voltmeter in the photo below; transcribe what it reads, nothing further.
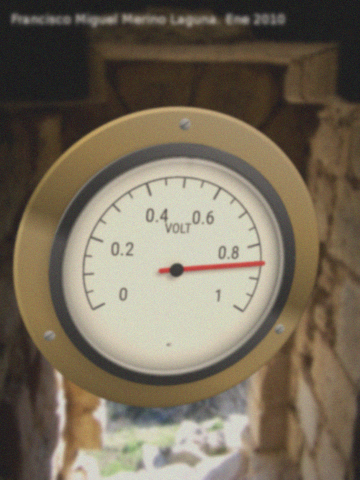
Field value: 0.85 V
